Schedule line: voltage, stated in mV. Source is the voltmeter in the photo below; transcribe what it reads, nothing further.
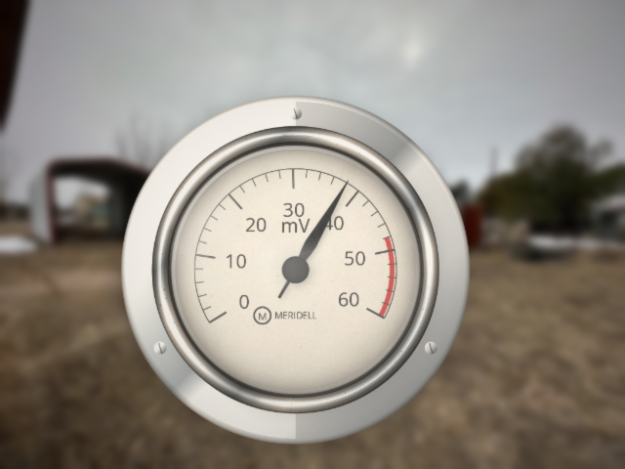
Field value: 38 mV
